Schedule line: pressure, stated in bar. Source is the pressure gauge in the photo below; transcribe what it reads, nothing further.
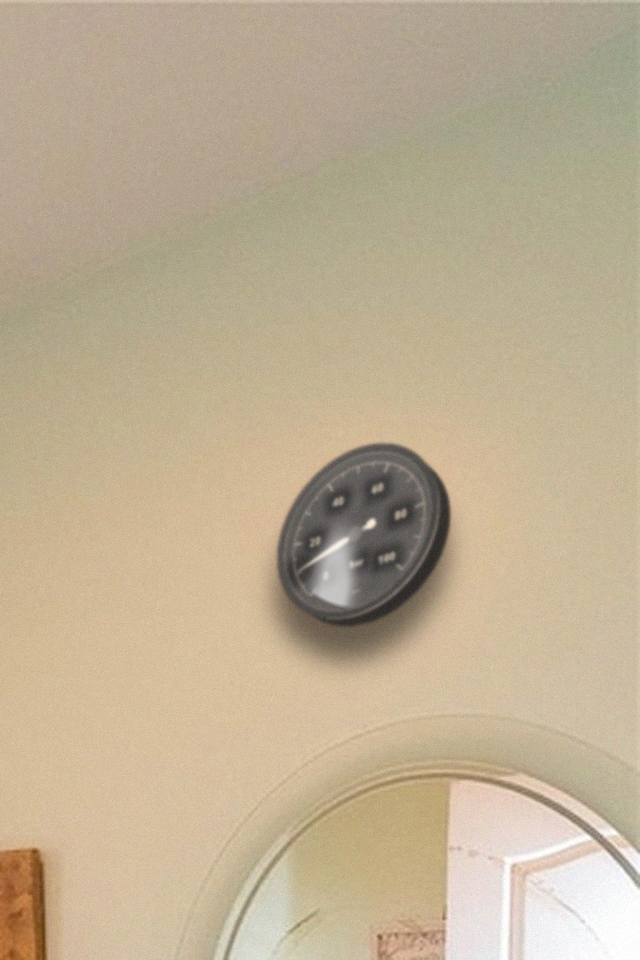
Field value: 10 bar
